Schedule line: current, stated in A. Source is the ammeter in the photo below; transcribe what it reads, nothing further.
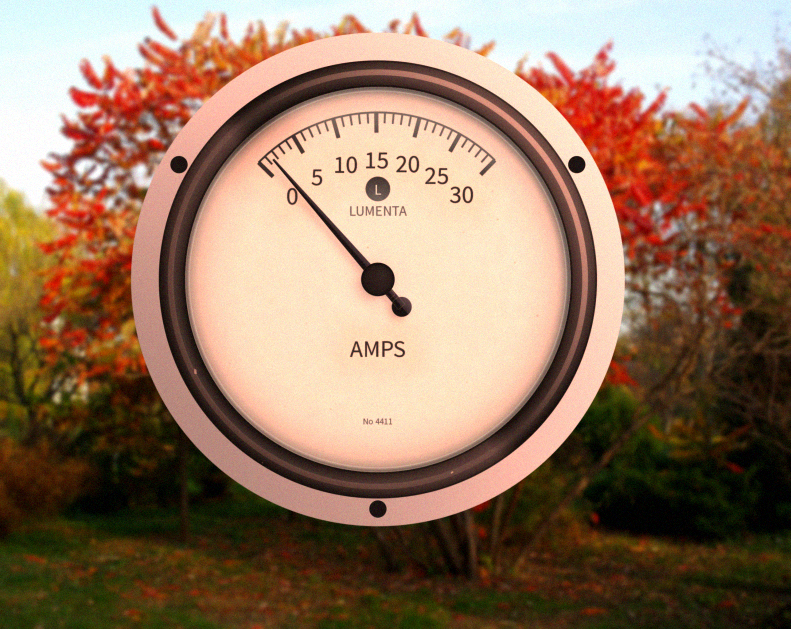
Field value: 1.5 A
